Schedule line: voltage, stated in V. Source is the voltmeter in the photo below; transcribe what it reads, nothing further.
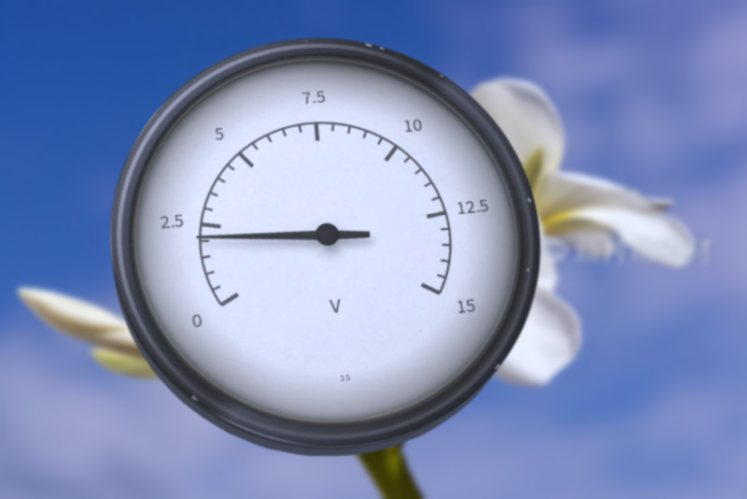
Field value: 2 V
